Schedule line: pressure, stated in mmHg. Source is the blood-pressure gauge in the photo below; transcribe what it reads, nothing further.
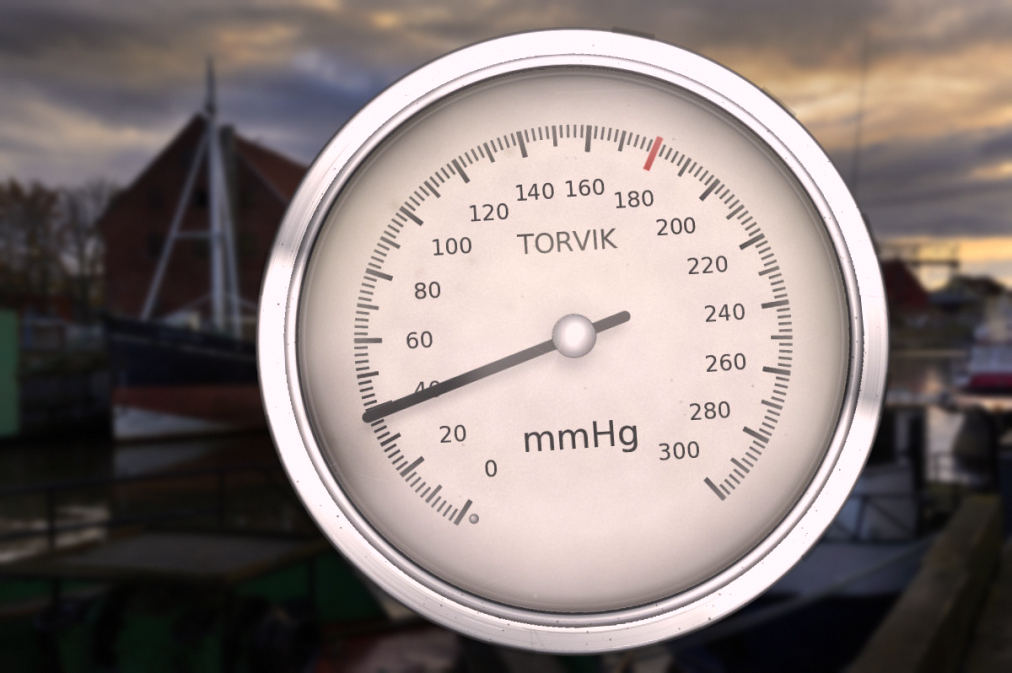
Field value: 38 mmHg
